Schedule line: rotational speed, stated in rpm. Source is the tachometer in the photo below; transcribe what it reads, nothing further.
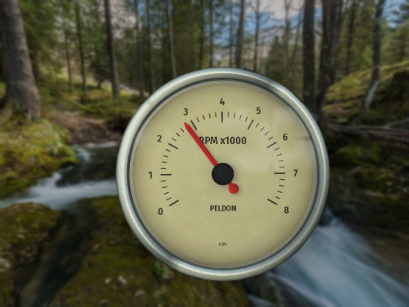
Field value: 2800 rpm
